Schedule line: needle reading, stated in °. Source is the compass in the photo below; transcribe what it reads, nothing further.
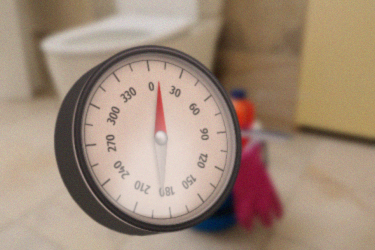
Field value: 7.5 °
